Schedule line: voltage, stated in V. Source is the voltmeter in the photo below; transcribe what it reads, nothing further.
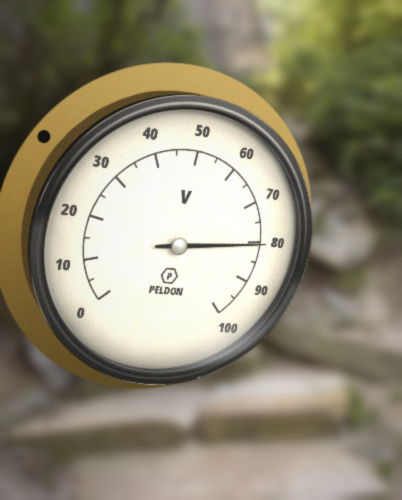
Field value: 80 V
